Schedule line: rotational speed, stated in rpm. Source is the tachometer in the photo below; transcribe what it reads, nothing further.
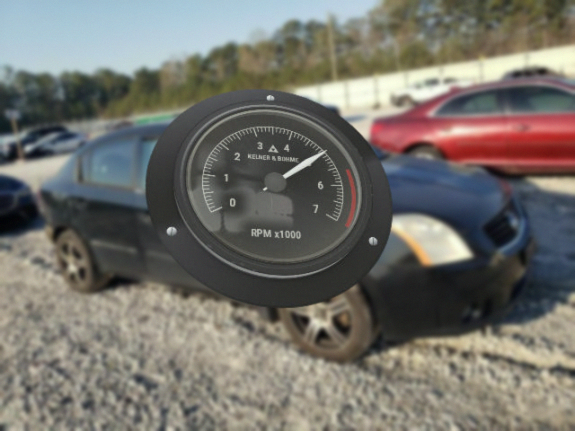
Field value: 5000 rpm
